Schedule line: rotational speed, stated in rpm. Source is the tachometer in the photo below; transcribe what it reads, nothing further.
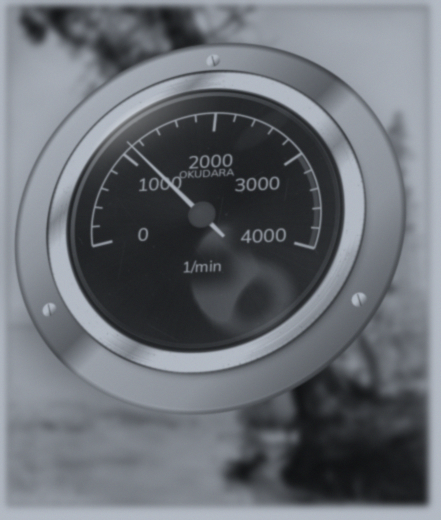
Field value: 1100 rpm
